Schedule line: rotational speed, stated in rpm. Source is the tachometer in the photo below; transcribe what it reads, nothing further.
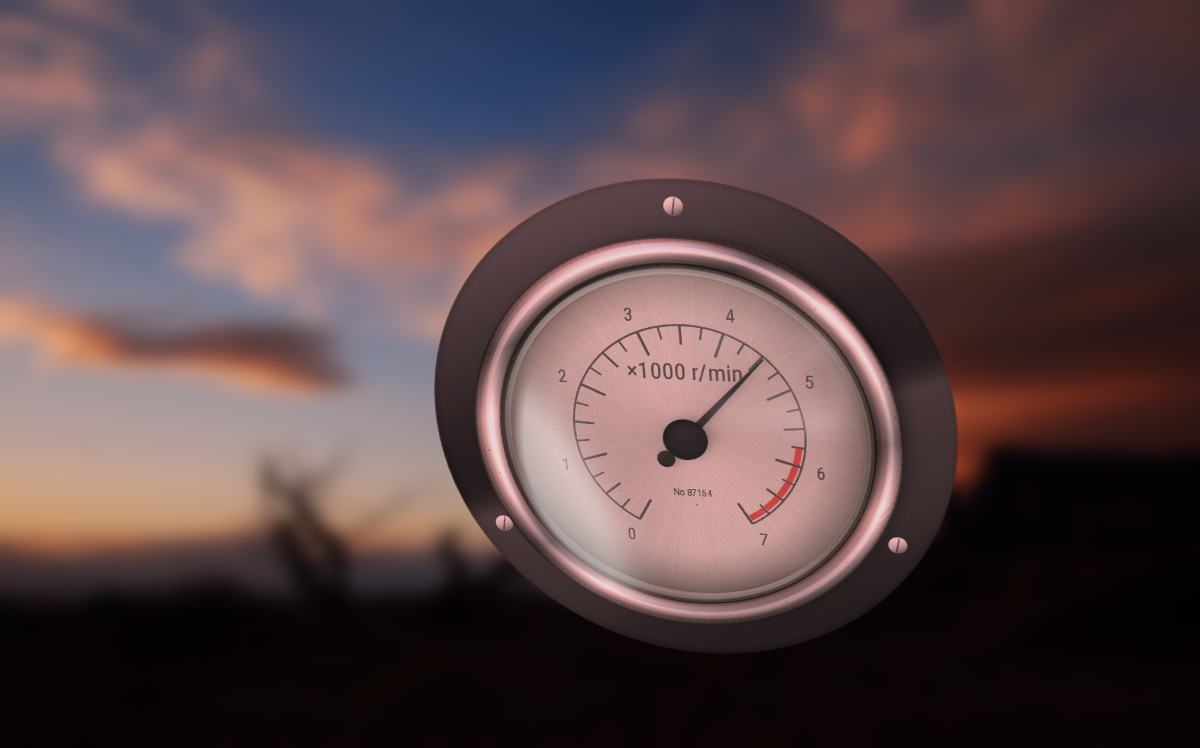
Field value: 4500 rpm
